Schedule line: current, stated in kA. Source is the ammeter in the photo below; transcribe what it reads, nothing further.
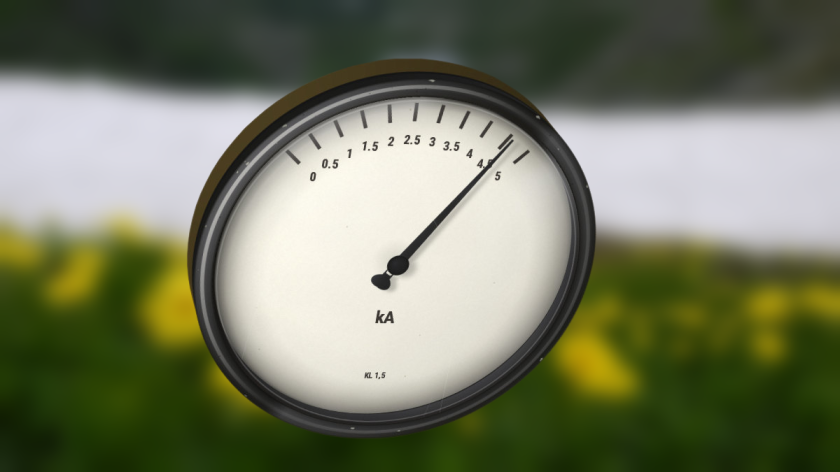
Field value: 4.5 kA
